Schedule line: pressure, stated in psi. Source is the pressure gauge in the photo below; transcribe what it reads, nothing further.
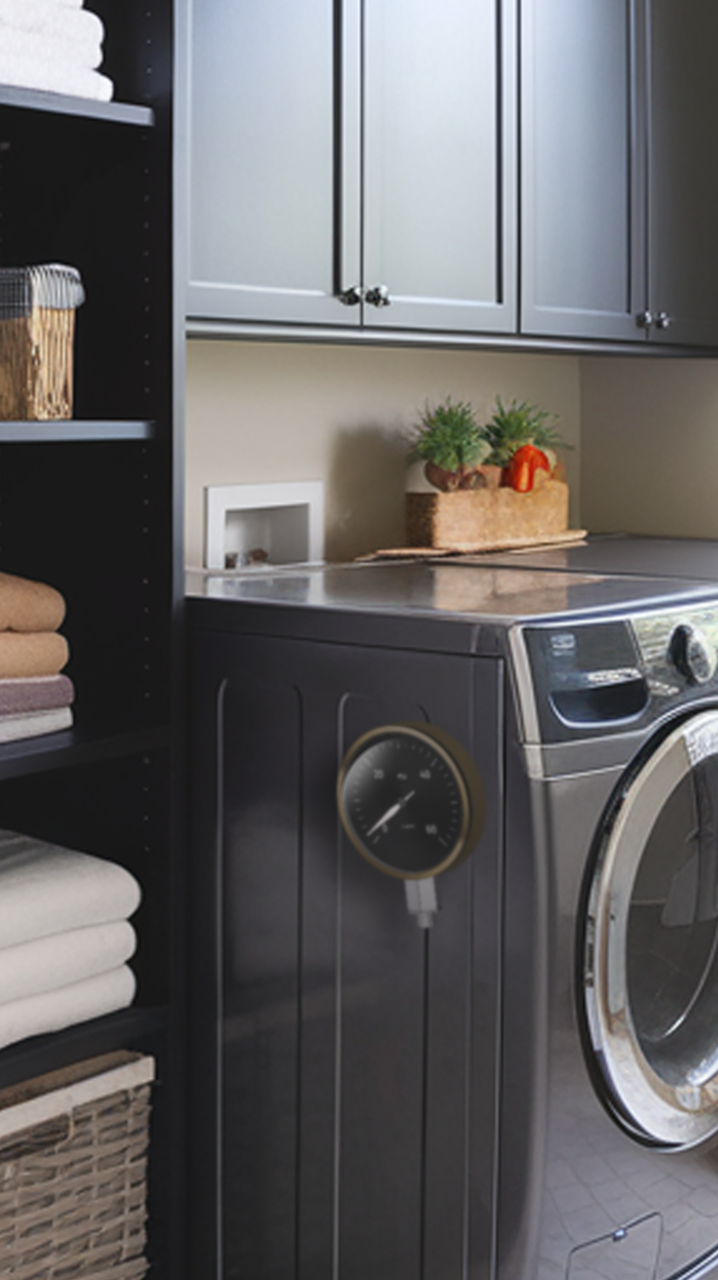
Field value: 2 psi
